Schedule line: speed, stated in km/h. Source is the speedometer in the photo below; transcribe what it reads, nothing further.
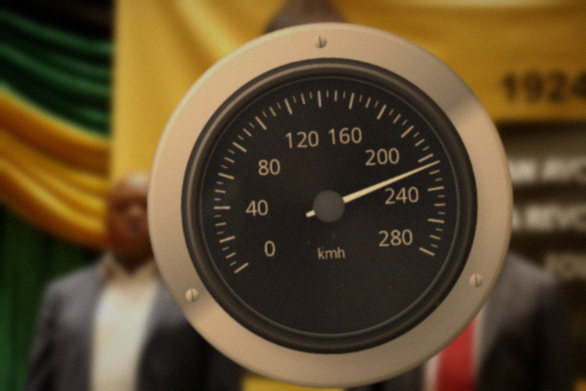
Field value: 225 km/h
